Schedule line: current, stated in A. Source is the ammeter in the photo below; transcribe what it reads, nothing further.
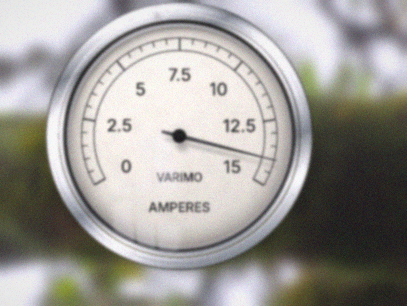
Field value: 14 A
